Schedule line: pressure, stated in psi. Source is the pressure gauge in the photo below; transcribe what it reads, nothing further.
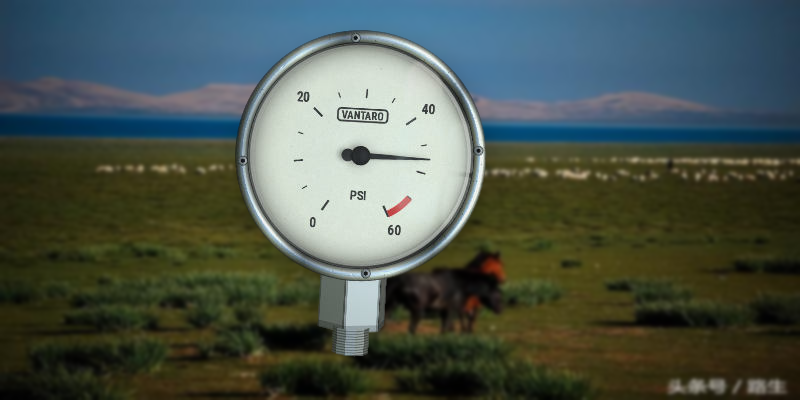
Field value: 47.5 psi
